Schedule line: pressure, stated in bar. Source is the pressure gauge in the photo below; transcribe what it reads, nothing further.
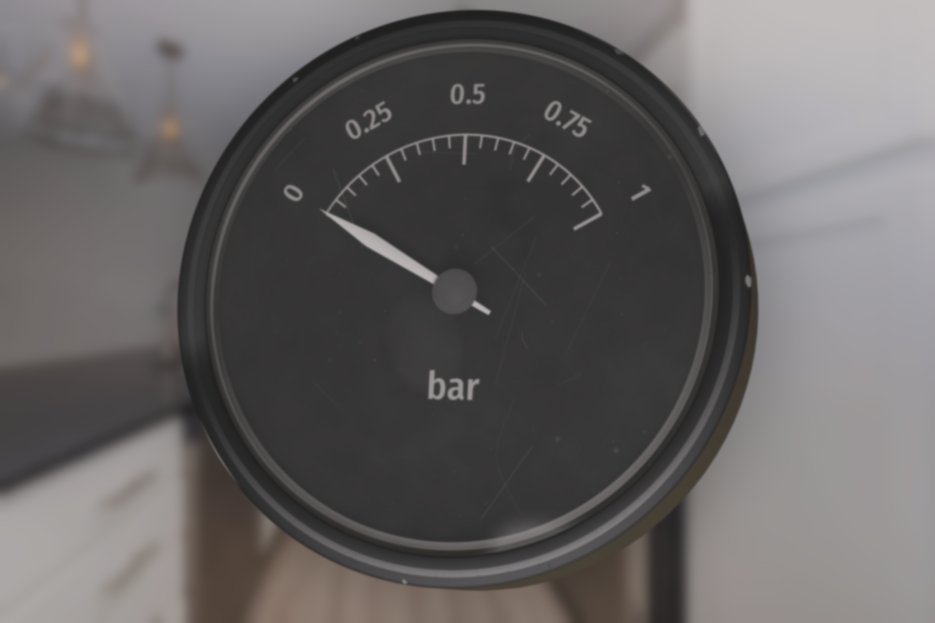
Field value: 0 bar
